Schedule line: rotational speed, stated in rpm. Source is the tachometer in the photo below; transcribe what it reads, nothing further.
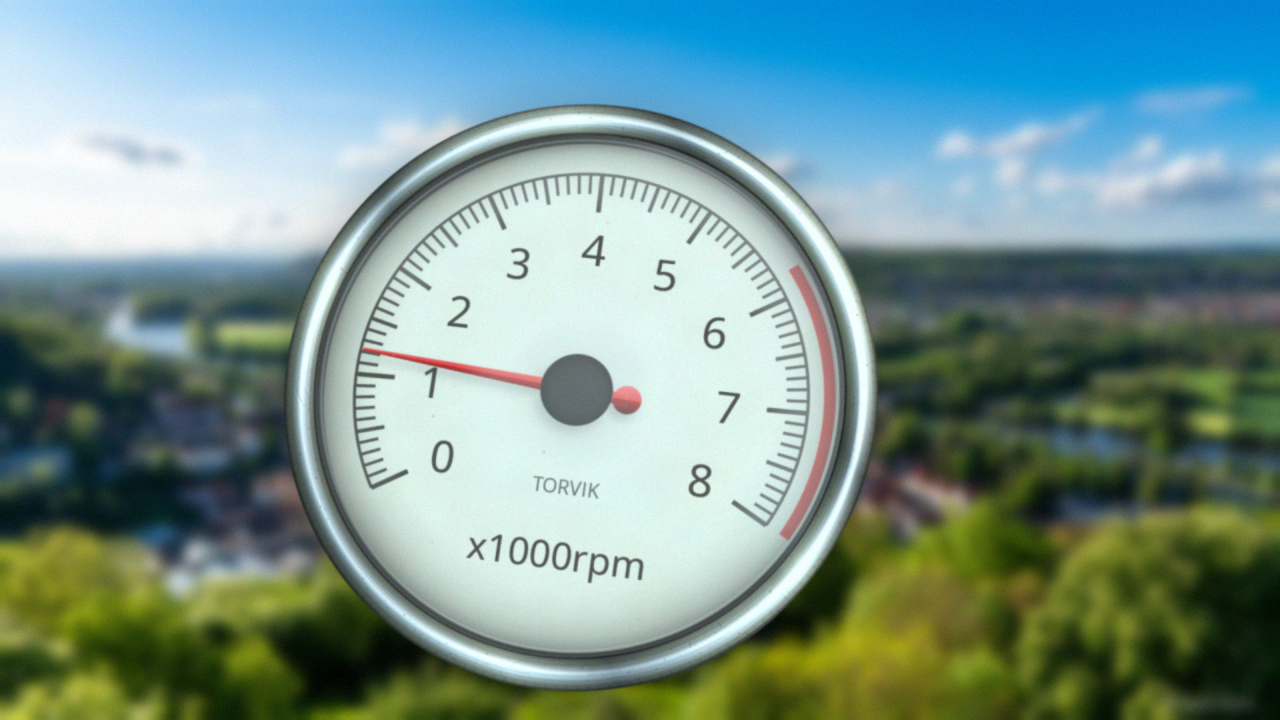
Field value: 1200 rpm
